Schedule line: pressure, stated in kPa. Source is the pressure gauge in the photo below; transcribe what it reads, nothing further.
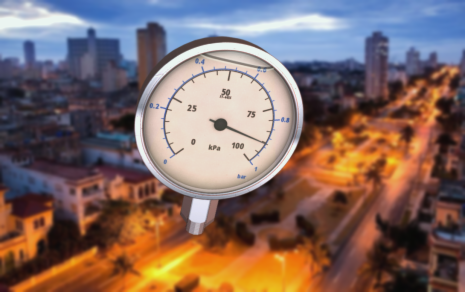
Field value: 90 kPa
